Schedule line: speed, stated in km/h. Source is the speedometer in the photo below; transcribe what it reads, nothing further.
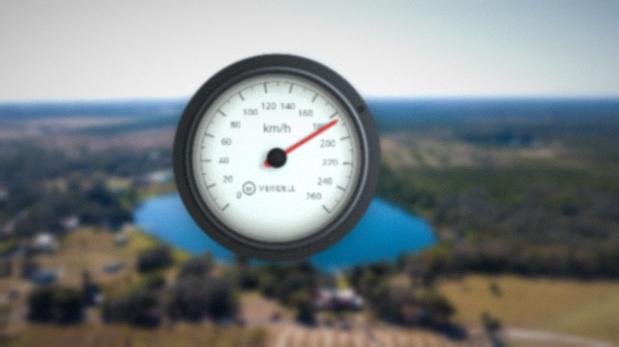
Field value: 185 km/h
